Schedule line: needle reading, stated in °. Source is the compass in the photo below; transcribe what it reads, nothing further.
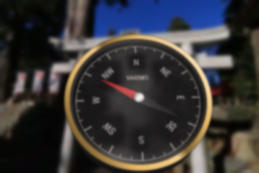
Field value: 300 °
